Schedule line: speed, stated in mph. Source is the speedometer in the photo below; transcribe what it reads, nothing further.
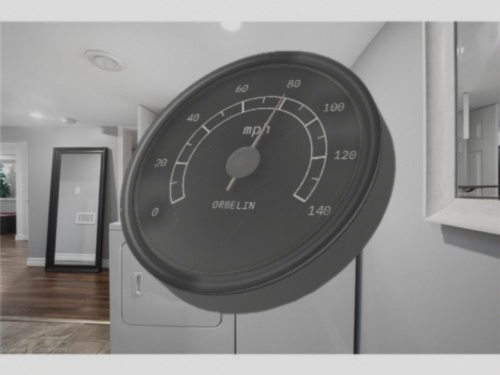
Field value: 80 mph
